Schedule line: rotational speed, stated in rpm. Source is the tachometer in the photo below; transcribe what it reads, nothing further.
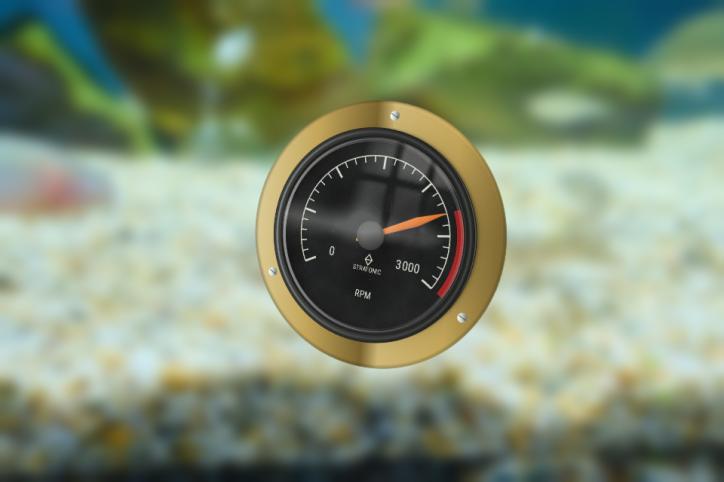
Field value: 2300 rpm
